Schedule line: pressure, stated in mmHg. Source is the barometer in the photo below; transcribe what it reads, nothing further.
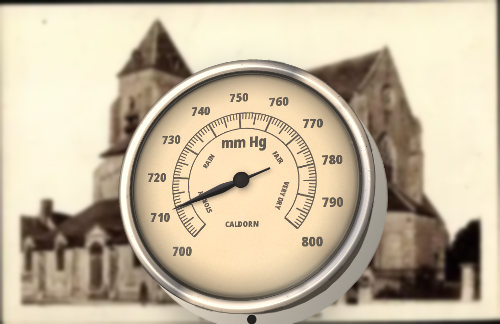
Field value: 710 mmHg
